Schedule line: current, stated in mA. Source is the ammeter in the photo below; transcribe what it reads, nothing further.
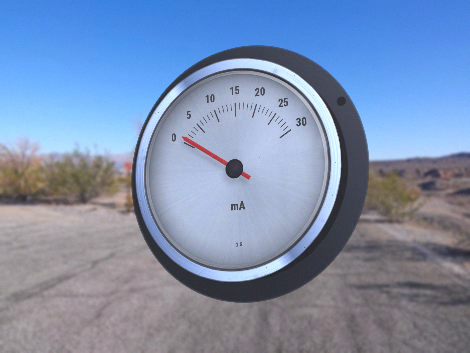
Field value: 1 mA
